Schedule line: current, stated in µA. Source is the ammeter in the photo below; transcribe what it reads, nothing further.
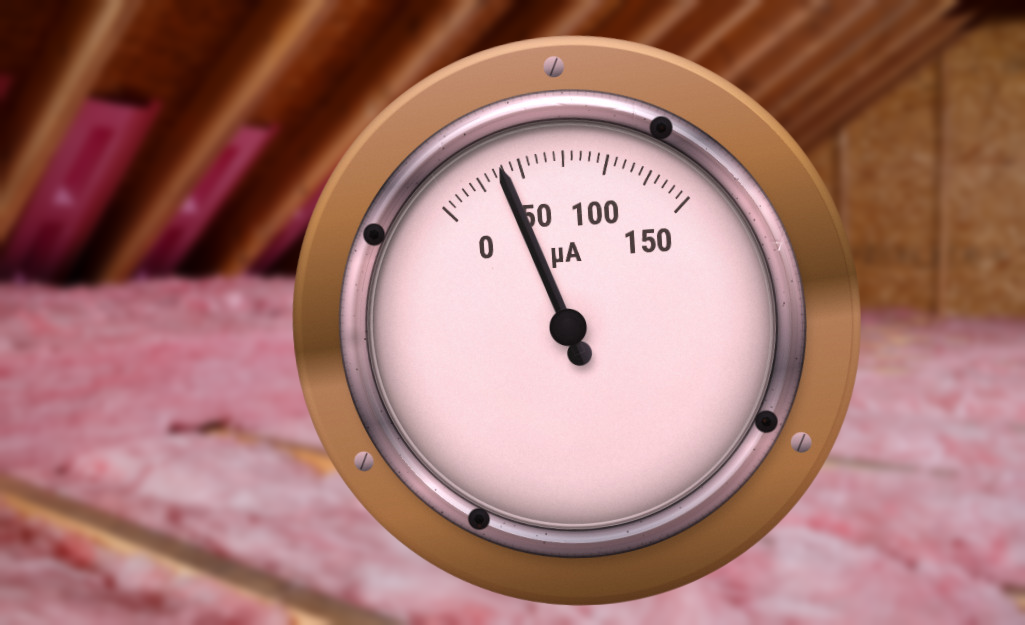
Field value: 40 µA
